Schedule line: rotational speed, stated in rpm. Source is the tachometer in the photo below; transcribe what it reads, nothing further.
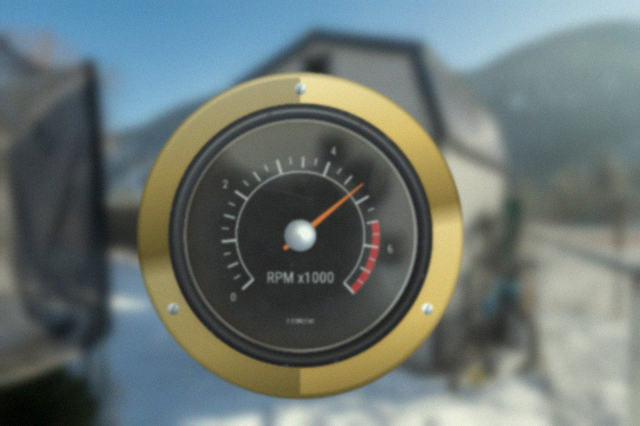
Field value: 4750 rpm
